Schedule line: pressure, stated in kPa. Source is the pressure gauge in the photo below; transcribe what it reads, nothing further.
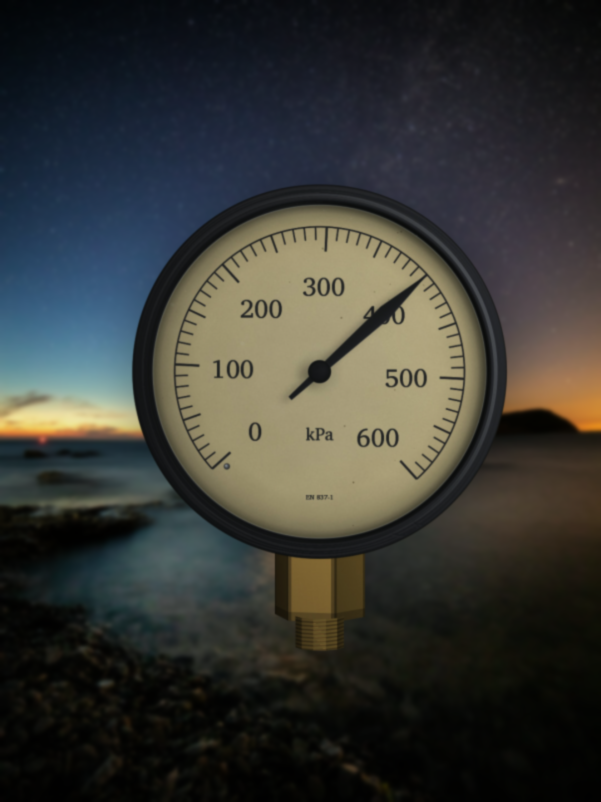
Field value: 400 kPa
